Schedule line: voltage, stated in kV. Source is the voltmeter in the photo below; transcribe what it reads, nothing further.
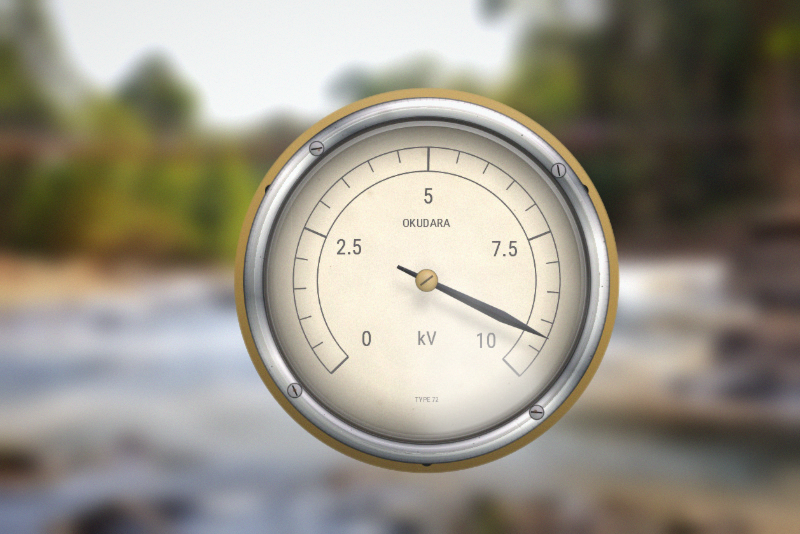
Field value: 9.25 kV
